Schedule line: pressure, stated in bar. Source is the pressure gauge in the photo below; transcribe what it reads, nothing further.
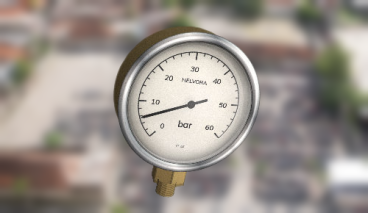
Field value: 6 bar
